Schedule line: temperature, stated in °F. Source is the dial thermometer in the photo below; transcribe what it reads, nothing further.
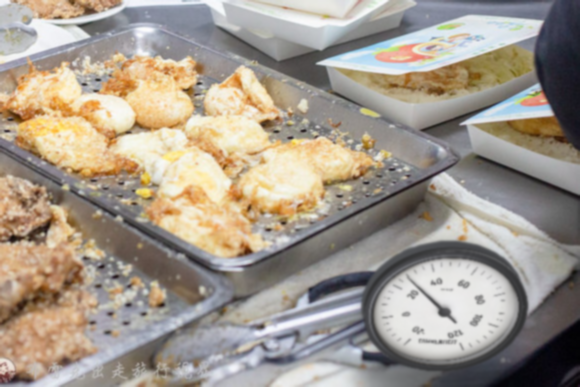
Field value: 28 °F
